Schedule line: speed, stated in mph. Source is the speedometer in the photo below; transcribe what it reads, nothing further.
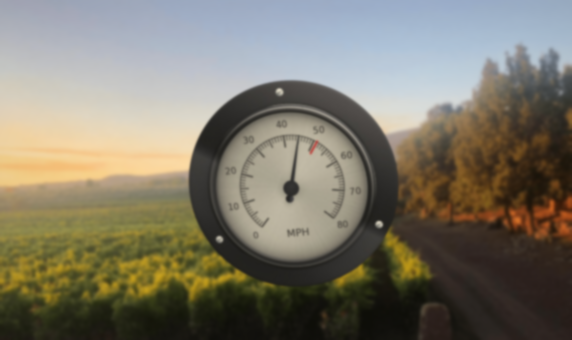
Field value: 45 mph
